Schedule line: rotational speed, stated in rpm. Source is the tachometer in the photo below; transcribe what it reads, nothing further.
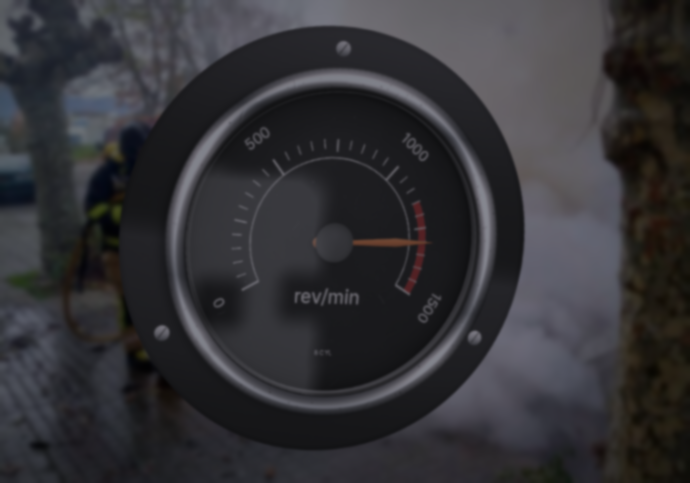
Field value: 1300 rpm
